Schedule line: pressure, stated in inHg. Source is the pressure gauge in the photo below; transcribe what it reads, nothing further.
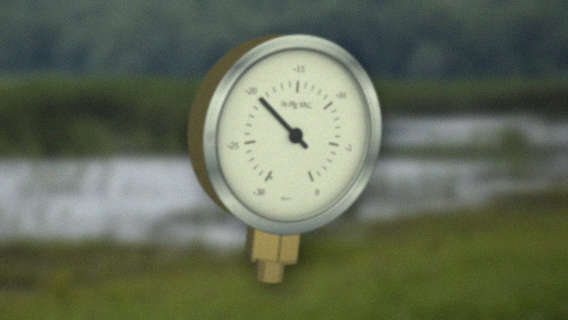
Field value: -20 inHg
